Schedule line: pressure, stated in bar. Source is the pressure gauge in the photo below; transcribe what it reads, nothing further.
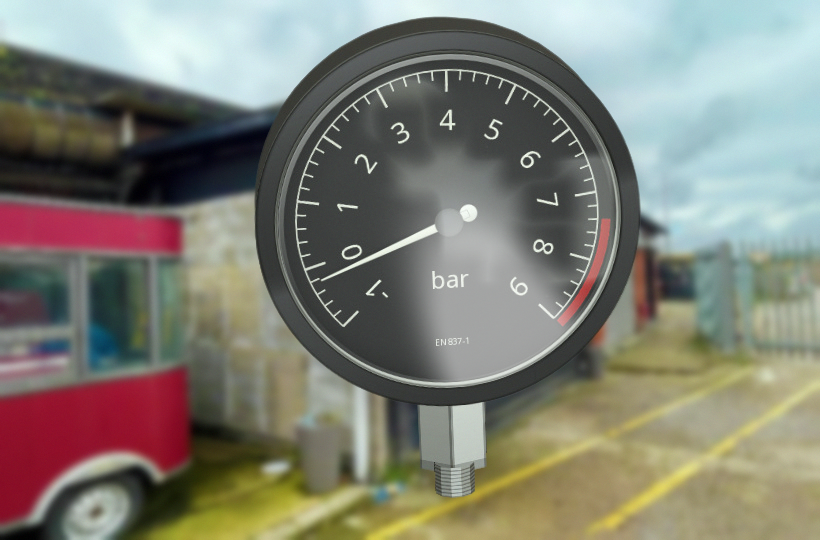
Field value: -0.2 bar
